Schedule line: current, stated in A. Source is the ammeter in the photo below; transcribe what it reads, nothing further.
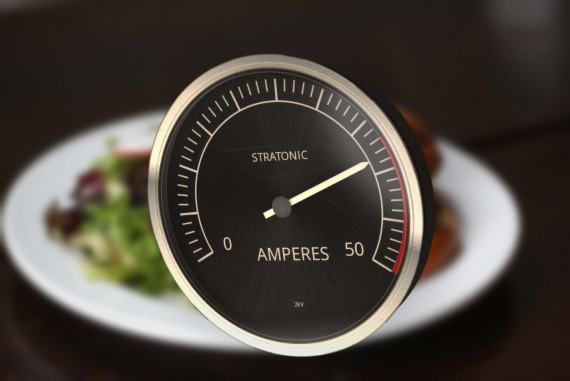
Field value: 38.5 A
